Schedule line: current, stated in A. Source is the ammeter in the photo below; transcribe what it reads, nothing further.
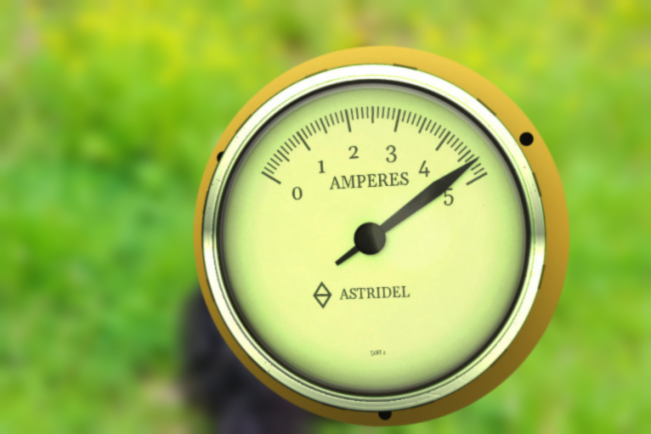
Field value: 4.7 A
